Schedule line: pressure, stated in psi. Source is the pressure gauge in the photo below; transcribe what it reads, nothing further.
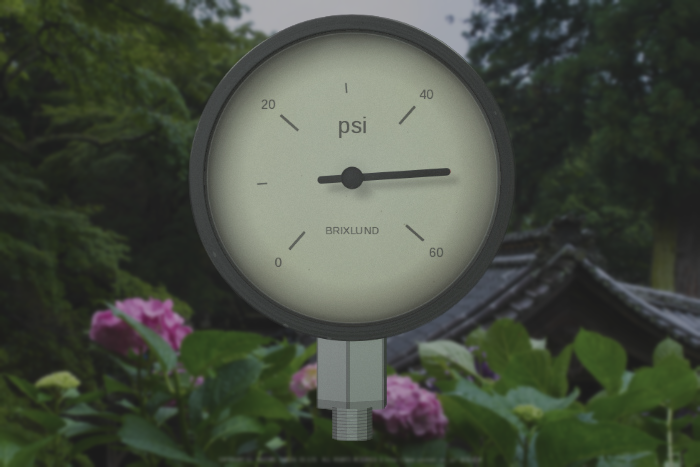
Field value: 50 psi
